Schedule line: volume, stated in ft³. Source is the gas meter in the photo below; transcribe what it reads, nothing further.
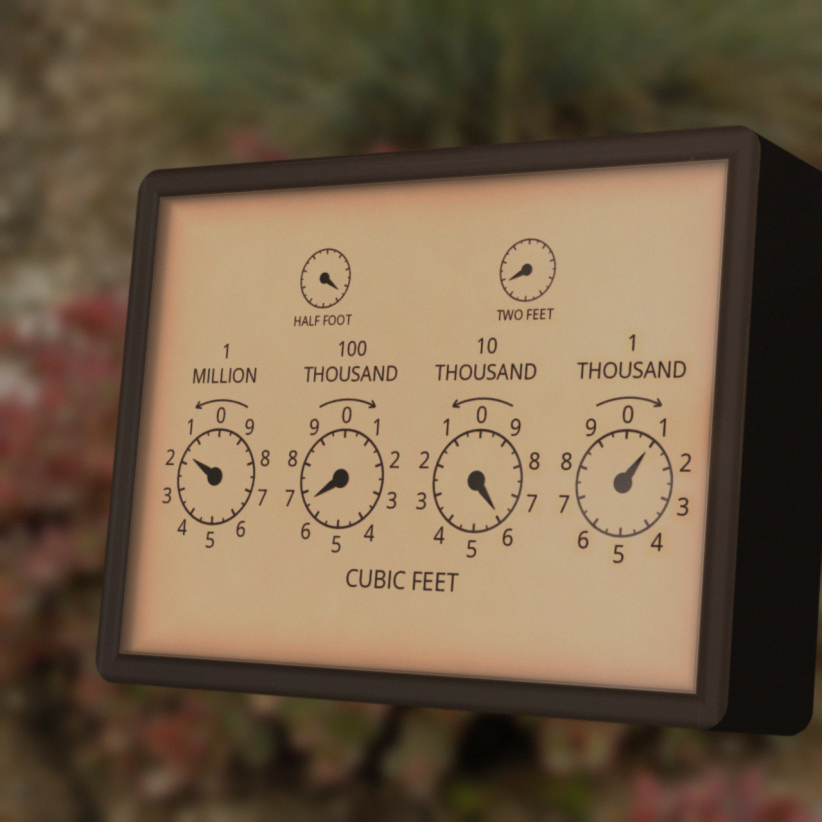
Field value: 166100 ft³
